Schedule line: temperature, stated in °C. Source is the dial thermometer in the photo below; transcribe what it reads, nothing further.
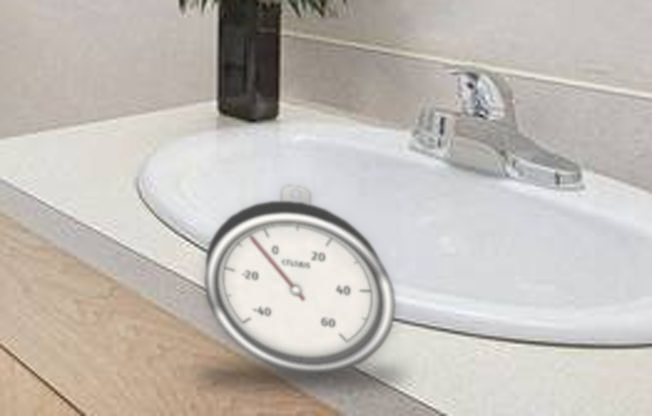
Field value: -5 °C
